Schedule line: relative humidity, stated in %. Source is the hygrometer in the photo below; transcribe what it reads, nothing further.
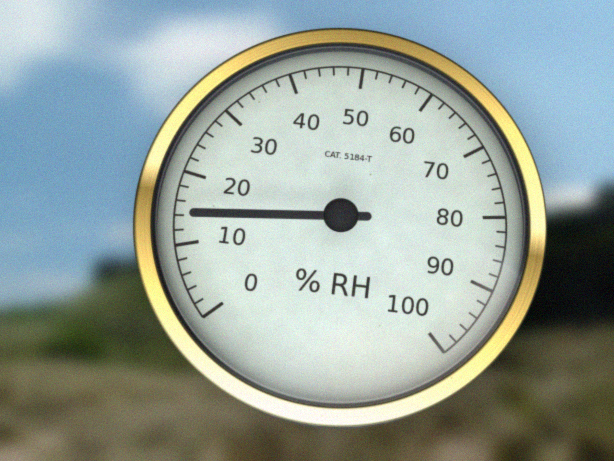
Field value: 14 %
